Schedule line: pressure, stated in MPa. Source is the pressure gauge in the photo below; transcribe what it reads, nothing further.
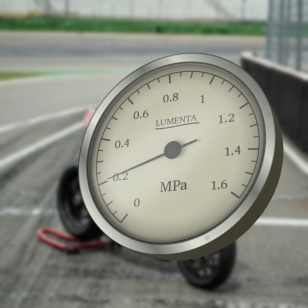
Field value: 0.2 MPa
